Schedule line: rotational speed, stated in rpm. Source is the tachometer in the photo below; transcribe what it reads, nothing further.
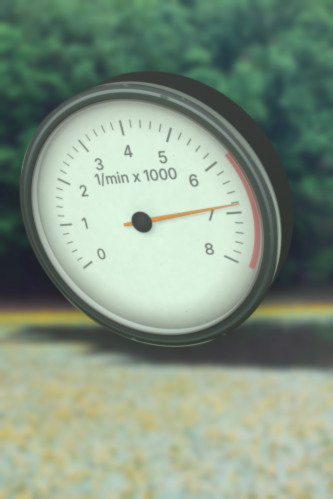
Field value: 6800 rpm
